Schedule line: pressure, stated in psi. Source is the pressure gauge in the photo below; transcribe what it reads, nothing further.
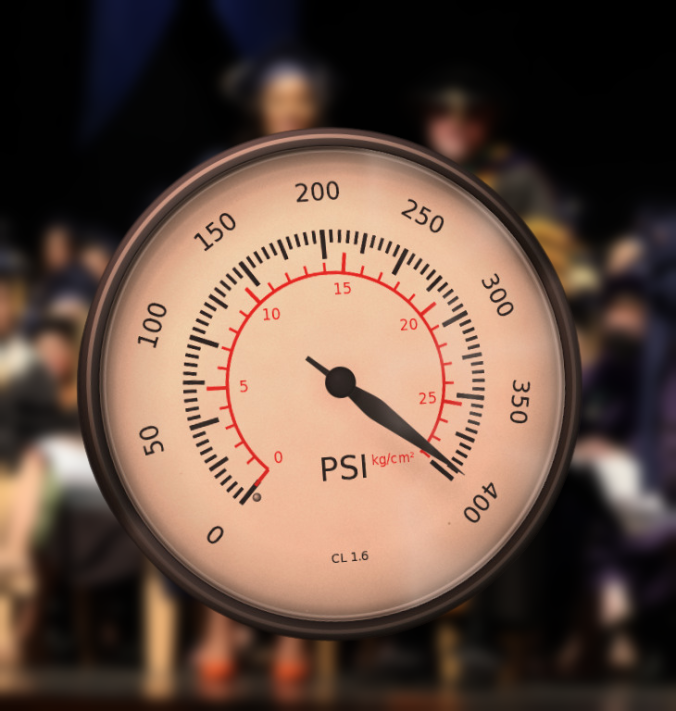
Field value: 395 psi
